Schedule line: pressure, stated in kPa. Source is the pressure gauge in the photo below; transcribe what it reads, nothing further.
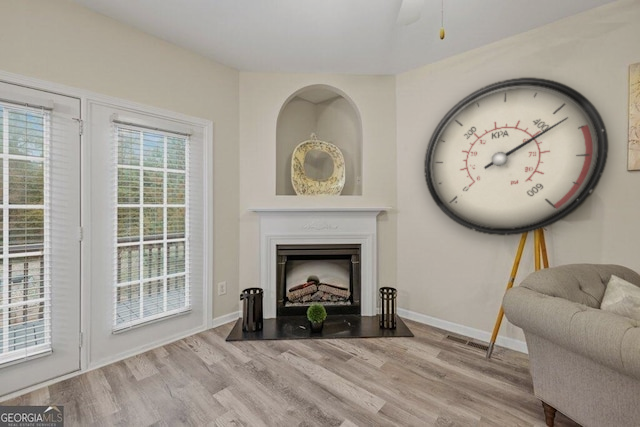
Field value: 425 kPa
